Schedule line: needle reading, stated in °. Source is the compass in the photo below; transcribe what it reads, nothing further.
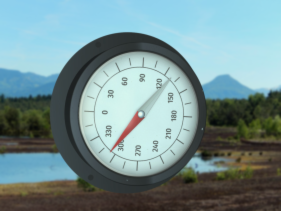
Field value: 307.5 °
